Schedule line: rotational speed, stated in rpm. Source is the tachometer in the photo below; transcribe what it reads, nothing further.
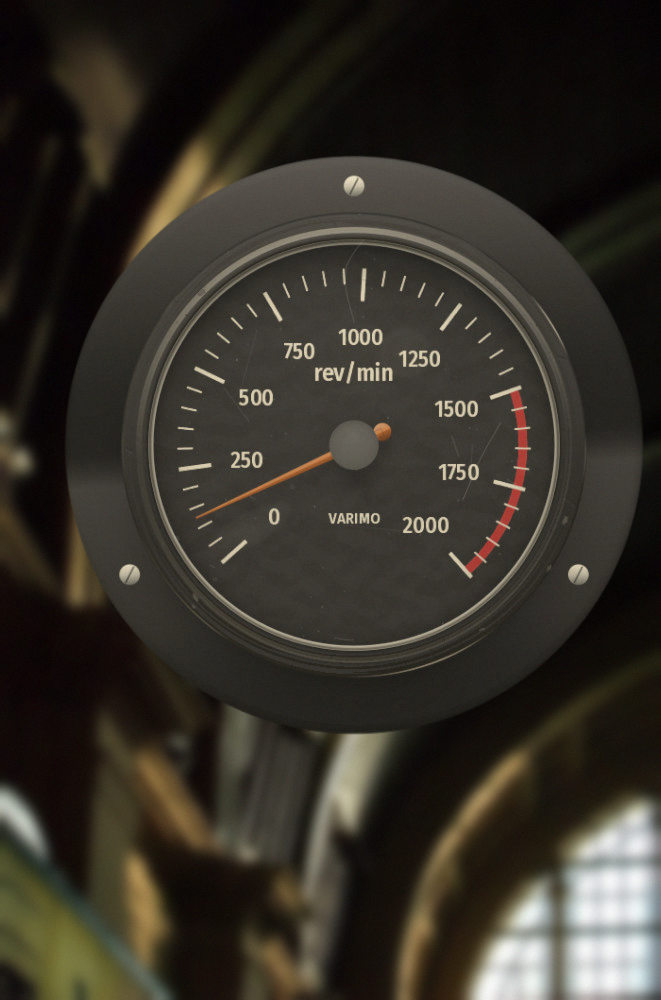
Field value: 125 rpm
